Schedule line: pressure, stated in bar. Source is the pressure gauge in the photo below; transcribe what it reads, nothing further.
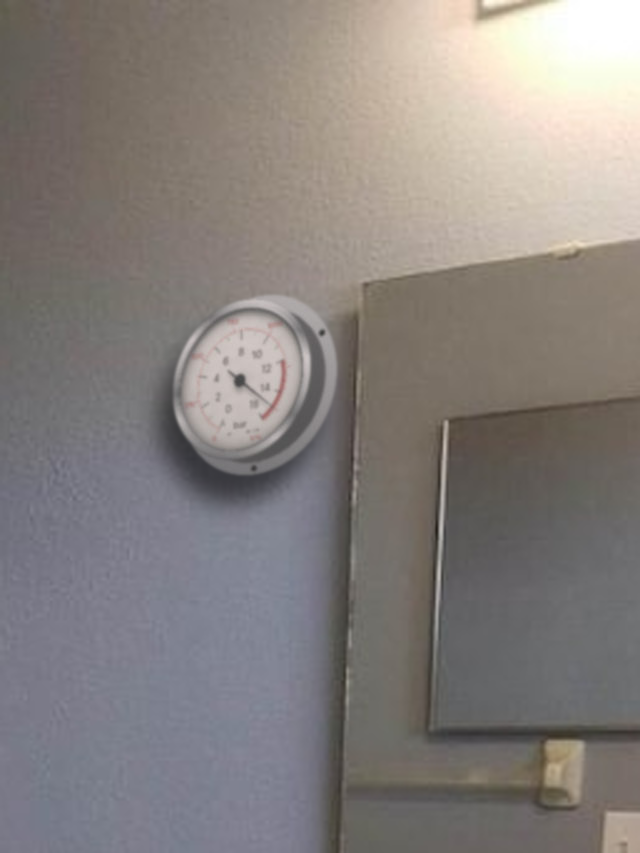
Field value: 15 bar
